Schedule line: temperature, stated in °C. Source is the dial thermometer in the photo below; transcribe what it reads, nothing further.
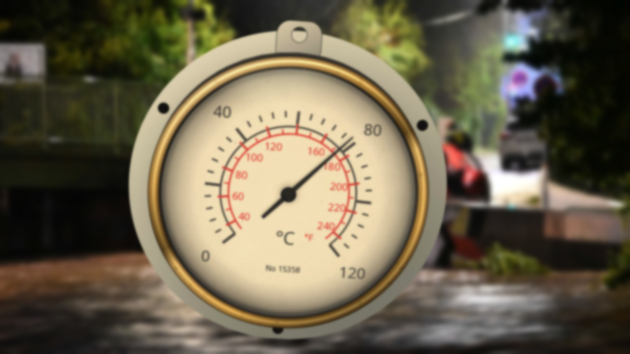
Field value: 78 °C
